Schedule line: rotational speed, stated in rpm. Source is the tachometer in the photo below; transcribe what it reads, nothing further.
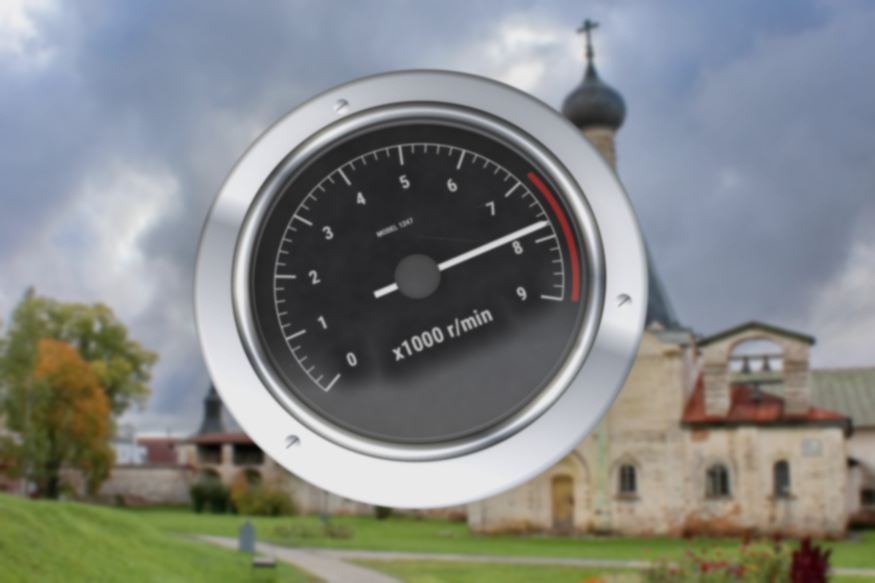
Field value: 7800 rpm
